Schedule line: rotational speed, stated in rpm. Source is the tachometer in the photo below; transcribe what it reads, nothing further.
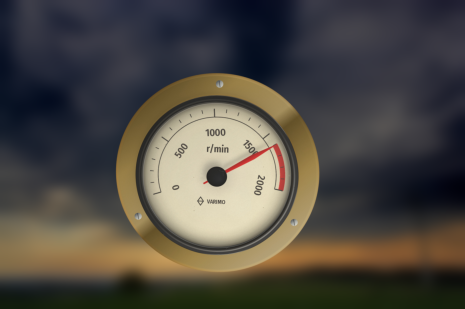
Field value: 1600 rpm
